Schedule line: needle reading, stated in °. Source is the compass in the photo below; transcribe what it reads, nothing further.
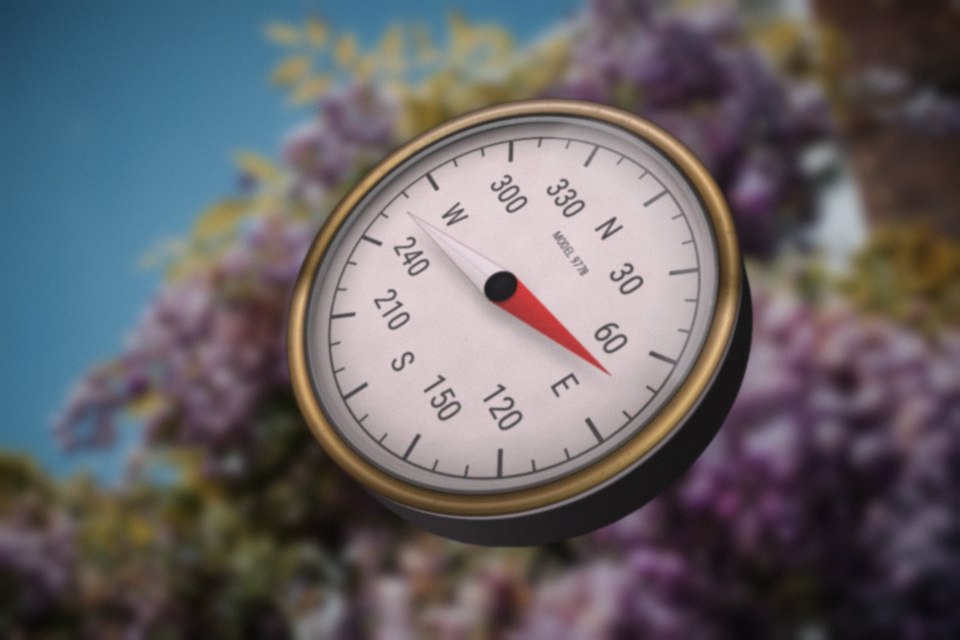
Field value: 75 °
